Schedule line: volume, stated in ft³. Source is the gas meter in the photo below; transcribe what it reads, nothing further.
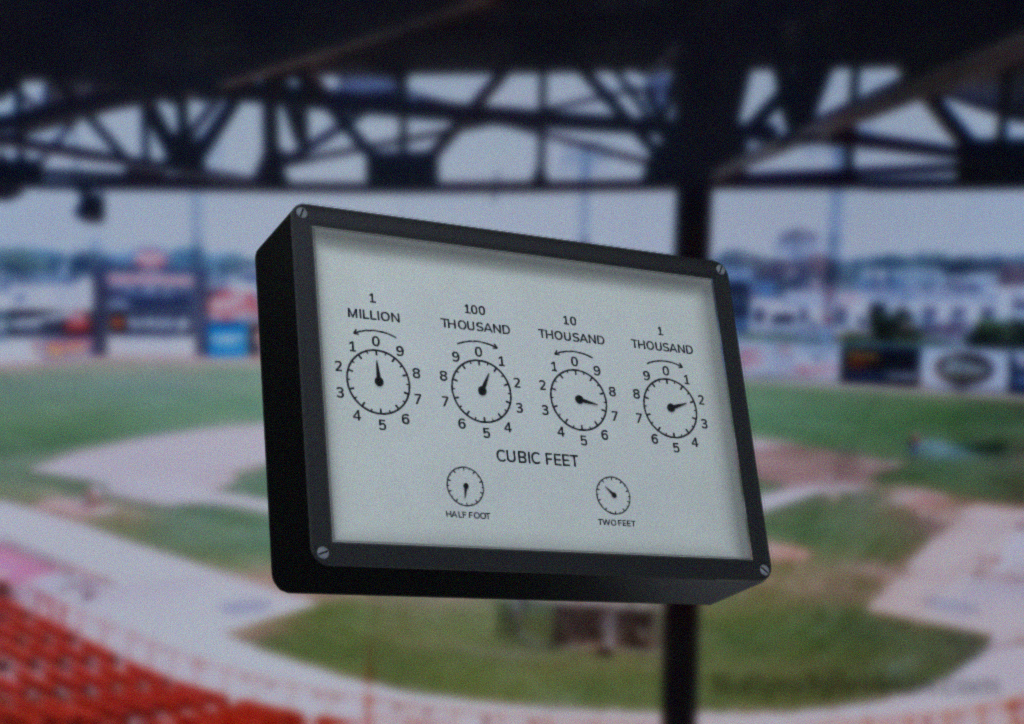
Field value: 7200 ft³
